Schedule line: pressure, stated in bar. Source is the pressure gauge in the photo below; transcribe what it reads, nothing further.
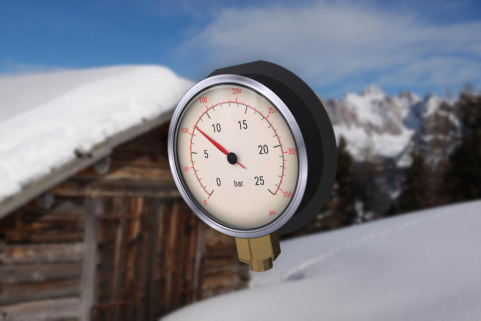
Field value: 8 bar
